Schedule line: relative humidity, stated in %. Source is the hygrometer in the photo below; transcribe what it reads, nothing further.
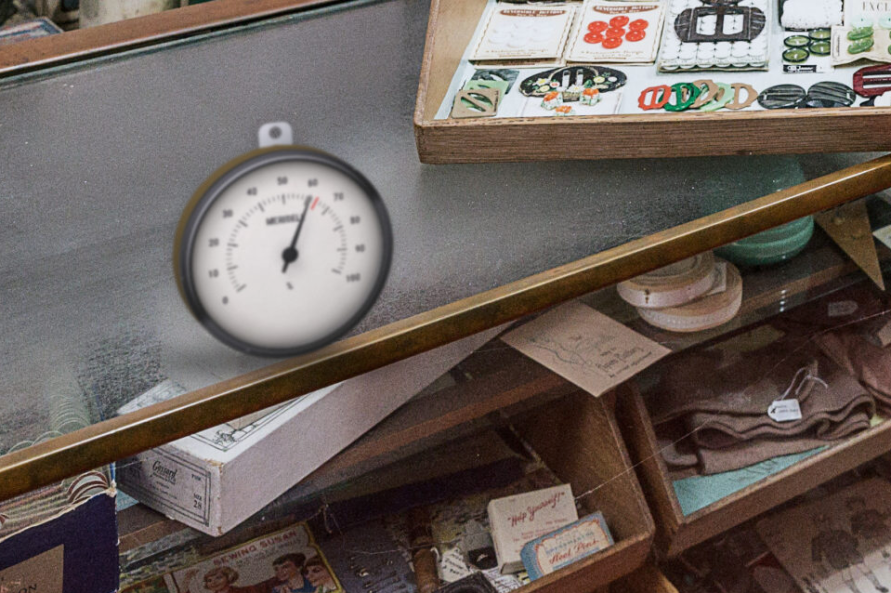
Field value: 60 %
